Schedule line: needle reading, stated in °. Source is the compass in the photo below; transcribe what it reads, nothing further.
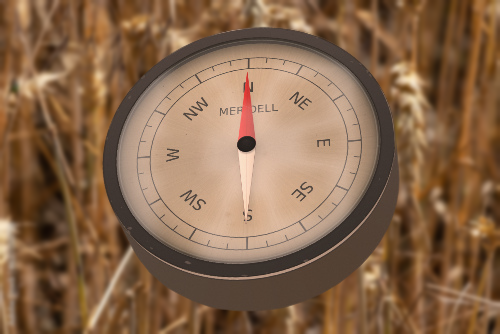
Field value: 0 °
